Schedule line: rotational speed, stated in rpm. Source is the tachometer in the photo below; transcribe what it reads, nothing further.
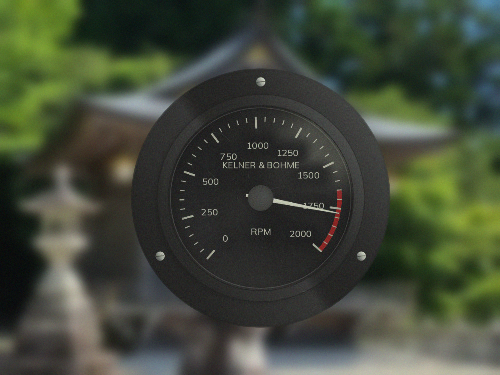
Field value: 1775 rpm
